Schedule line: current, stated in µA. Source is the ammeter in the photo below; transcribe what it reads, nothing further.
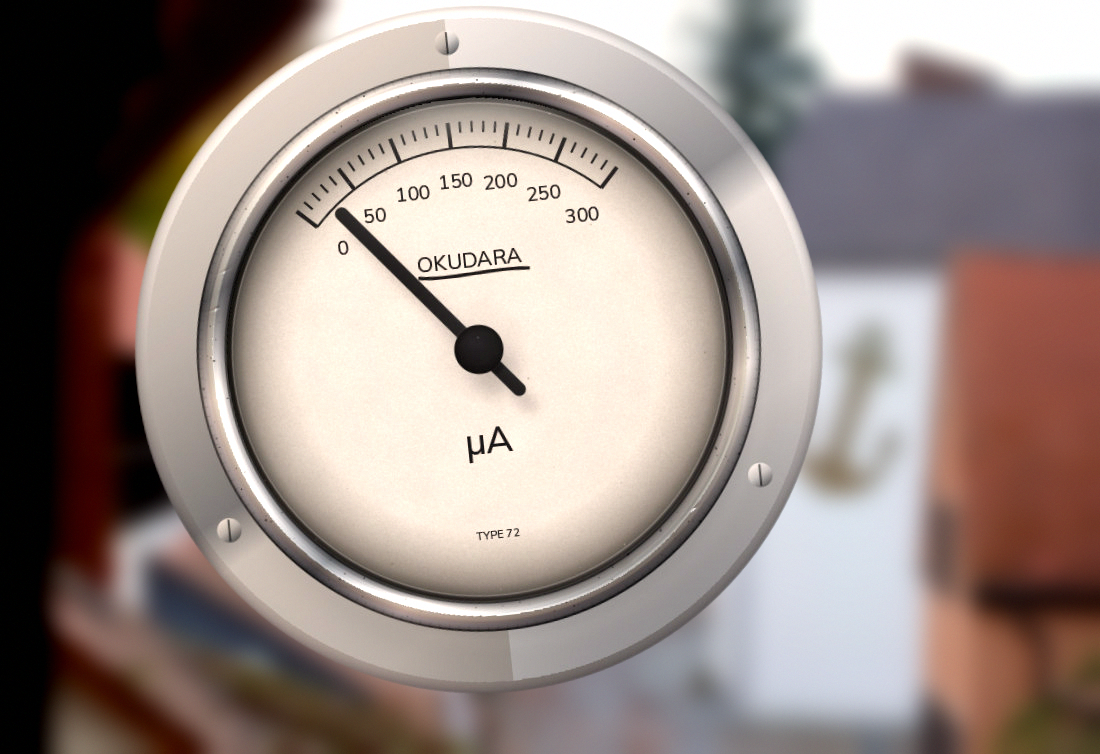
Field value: 25 µA
